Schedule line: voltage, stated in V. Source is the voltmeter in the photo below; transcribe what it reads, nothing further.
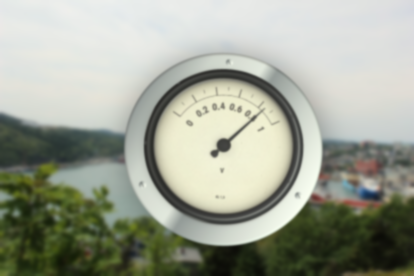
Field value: 0.85 V
